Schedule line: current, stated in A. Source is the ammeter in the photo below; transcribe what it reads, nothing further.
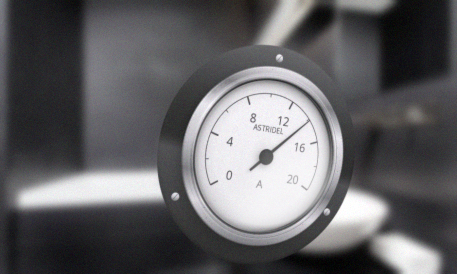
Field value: 14 A
